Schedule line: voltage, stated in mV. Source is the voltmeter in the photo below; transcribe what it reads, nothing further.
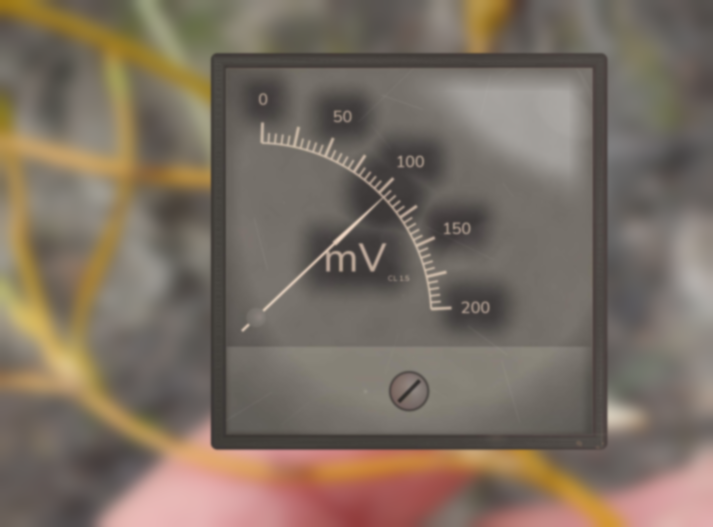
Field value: 105 mV
